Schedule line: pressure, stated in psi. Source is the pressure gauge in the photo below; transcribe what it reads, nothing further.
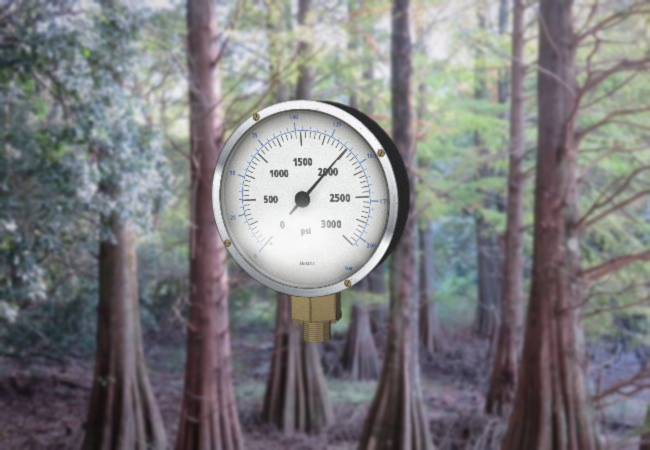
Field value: 2000 psi
